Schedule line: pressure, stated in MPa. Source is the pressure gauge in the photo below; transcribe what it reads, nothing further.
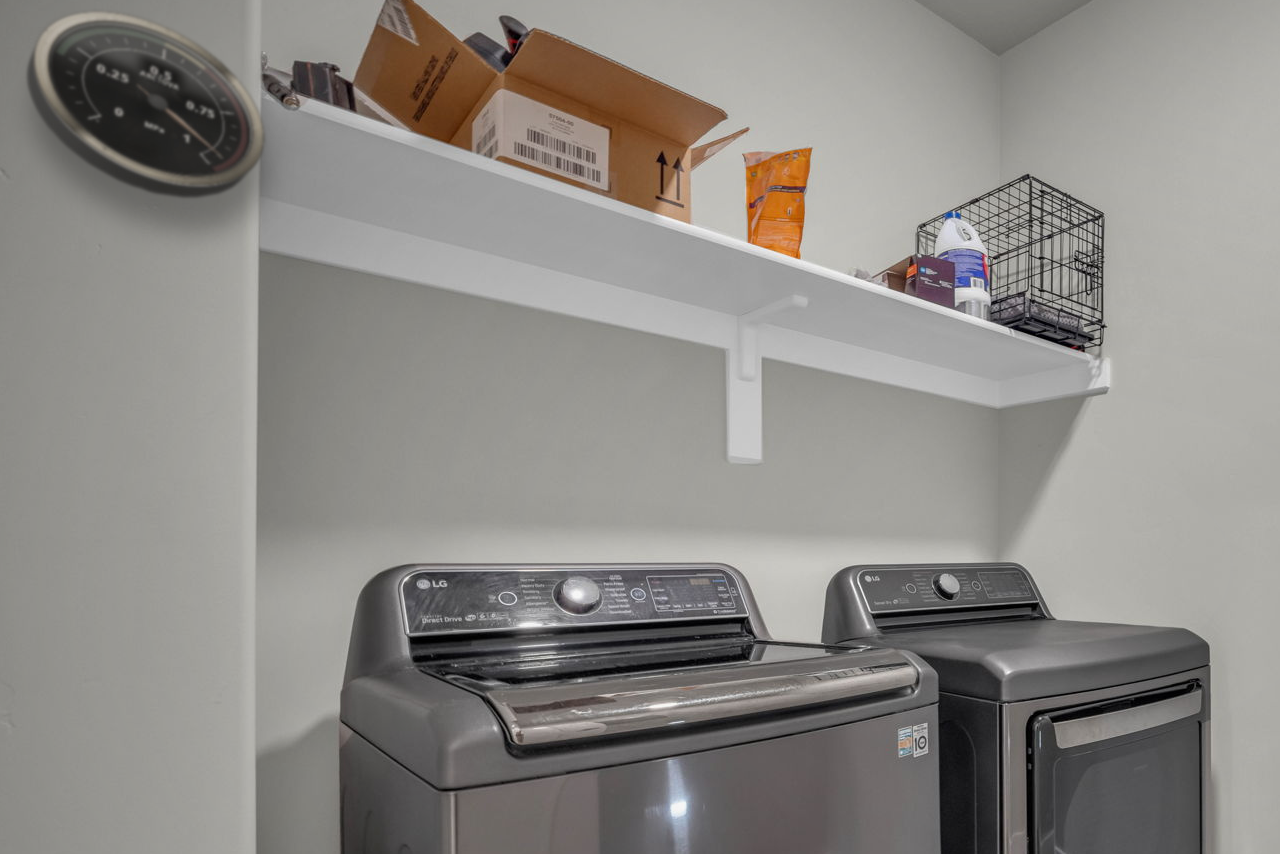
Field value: 0.95 MPa
